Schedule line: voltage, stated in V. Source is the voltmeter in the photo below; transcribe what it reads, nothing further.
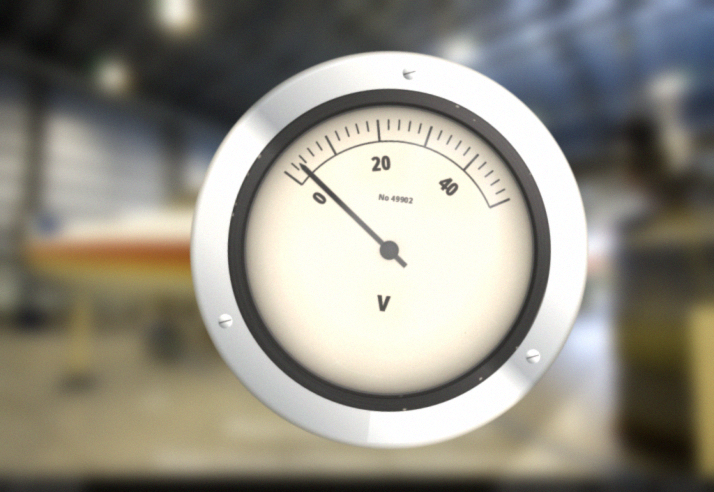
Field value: 3 V
